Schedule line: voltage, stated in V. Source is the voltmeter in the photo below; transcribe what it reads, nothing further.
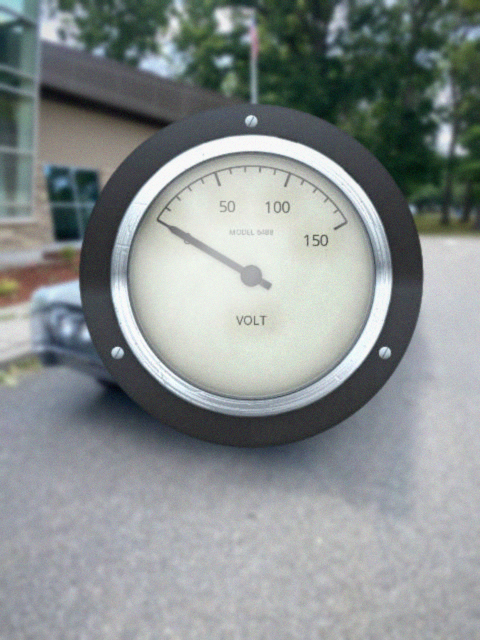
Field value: 0 V
